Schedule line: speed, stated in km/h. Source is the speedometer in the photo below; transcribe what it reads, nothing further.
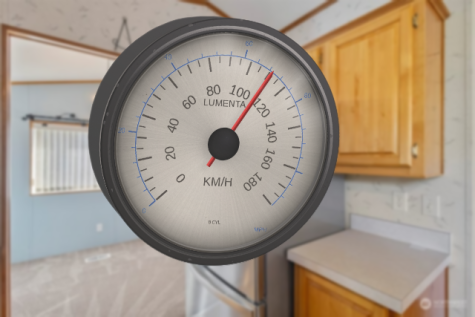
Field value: 110 km/h
